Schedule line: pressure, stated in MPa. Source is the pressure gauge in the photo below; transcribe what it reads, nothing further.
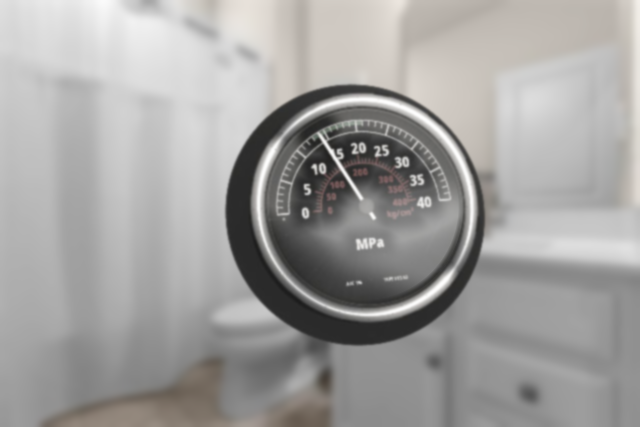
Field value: 14 MPa
